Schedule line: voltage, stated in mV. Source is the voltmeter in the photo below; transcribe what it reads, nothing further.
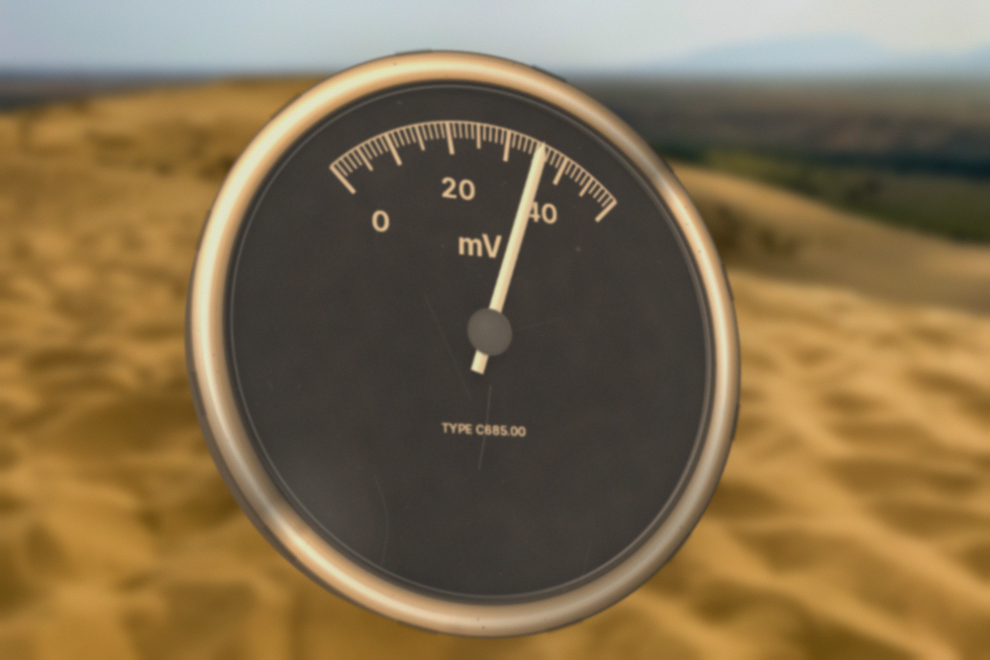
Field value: 35 mV
